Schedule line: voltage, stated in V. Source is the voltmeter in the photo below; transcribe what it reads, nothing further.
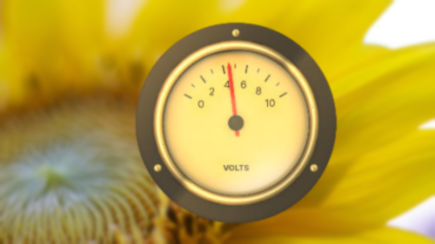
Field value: 4.5 V
